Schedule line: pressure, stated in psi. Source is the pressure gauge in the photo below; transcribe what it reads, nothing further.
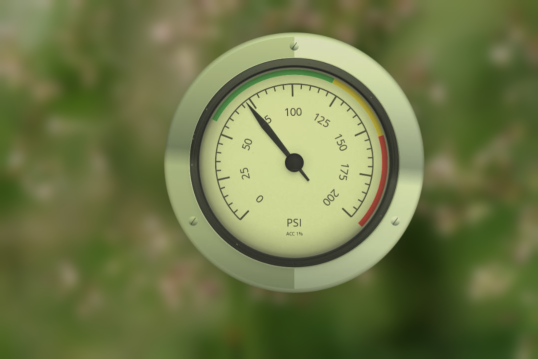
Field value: 72.5 psi
